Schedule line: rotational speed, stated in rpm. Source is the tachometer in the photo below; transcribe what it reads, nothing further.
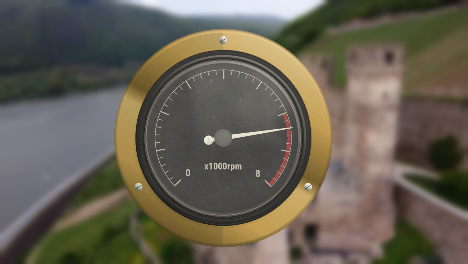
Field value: 6400 rpm
